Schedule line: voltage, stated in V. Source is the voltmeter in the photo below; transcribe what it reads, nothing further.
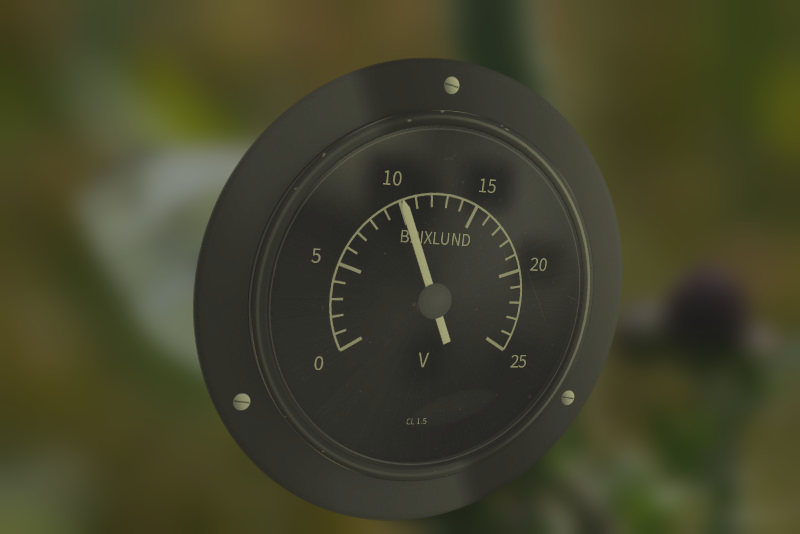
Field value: 10 V
